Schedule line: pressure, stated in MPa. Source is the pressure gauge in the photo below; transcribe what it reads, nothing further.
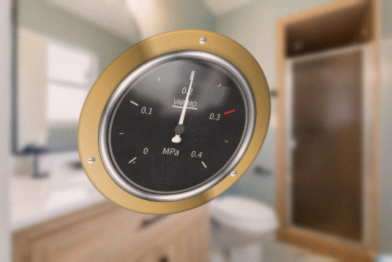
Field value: 0.2 MPa
